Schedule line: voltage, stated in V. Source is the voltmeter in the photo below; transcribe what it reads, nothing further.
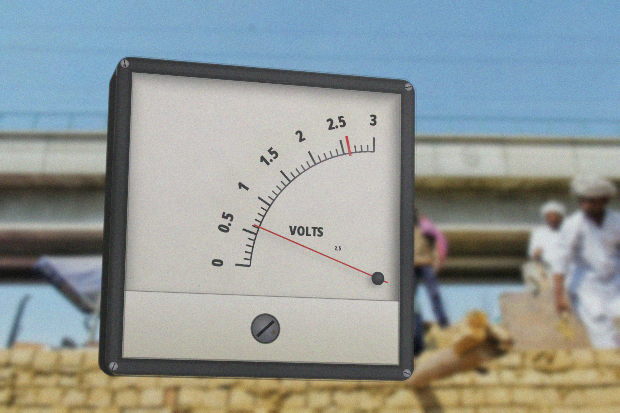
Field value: 0.6 V
